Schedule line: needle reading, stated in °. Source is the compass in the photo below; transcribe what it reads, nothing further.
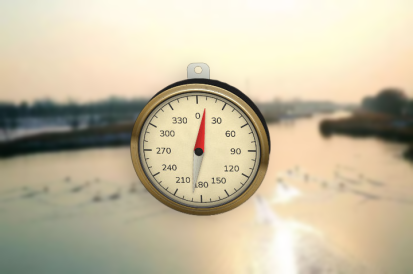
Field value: 10 °
